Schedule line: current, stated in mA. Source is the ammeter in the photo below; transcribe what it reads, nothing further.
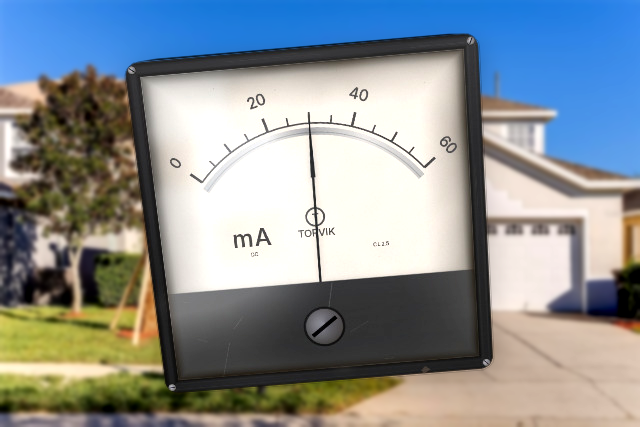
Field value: 30 mA
